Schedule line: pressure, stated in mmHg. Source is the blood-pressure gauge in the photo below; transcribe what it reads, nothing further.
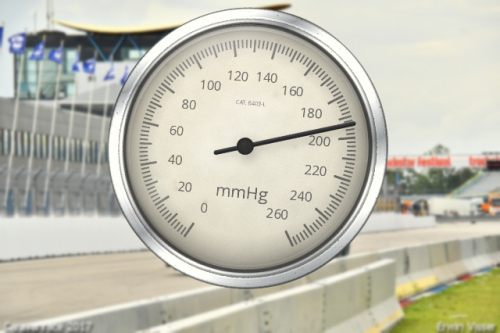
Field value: 194 mmHg
